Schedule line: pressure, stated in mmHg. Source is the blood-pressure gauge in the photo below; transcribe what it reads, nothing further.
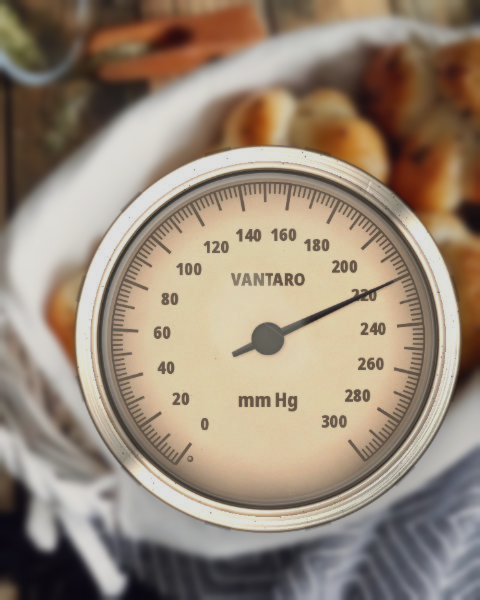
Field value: 220 mmHg
